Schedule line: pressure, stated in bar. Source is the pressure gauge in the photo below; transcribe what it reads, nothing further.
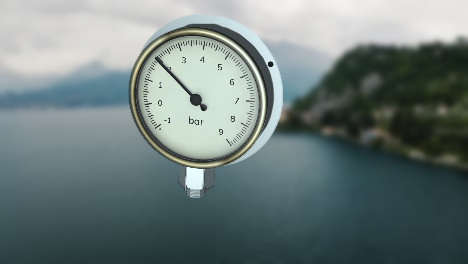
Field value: 2 bar
